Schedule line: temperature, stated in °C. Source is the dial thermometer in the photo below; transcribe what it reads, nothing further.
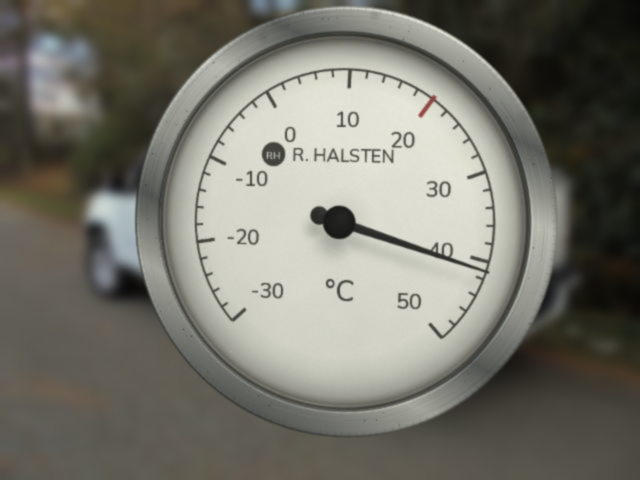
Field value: 41 °C
